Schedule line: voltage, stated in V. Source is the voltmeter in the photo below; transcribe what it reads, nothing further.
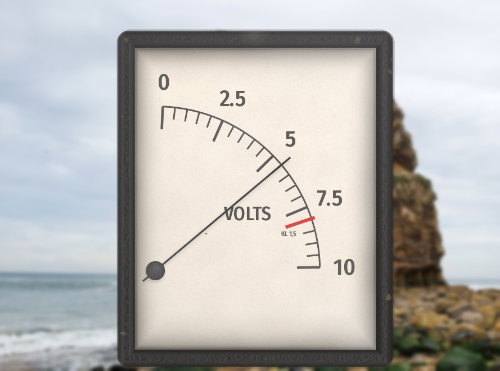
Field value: 5.5 V
